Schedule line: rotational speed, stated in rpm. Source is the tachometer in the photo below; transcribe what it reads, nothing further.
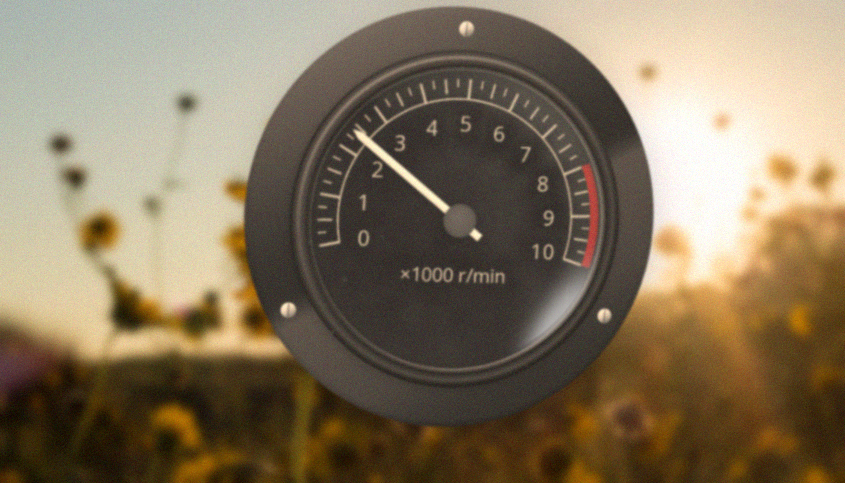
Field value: 2375 rpm
